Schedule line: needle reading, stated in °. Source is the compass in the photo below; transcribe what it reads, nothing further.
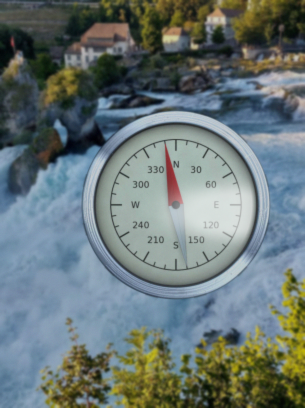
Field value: 350 °
